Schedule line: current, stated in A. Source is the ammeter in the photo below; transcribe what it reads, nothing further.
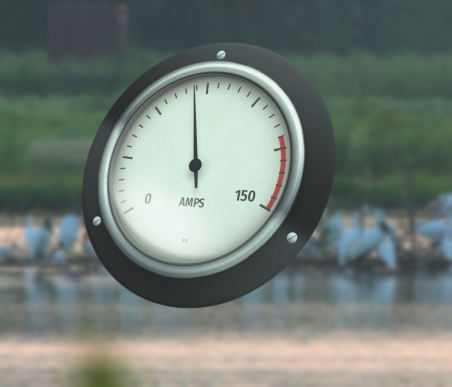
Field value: 70 A
